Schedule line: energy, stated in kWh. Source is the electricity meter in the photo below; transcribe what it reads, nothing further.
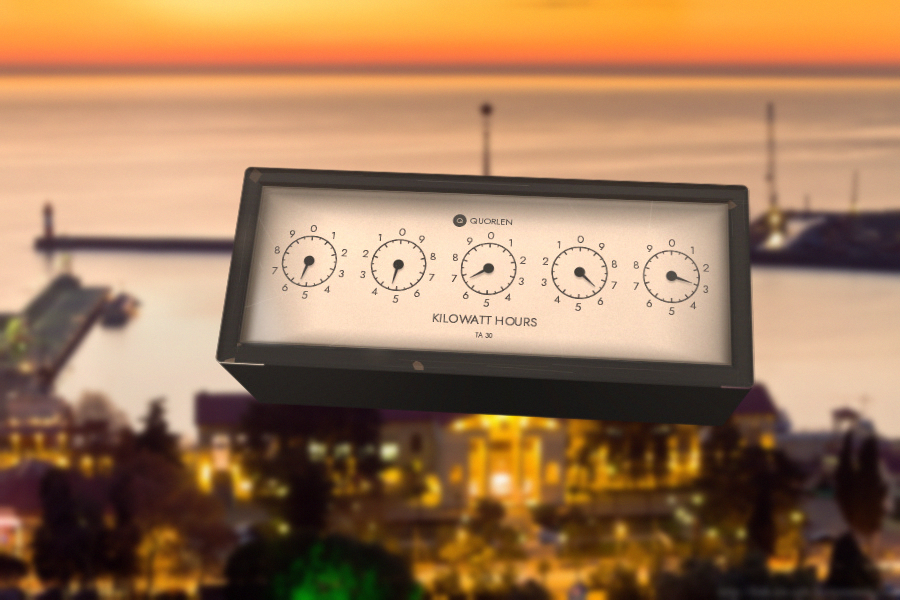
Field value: 54663 kWh
